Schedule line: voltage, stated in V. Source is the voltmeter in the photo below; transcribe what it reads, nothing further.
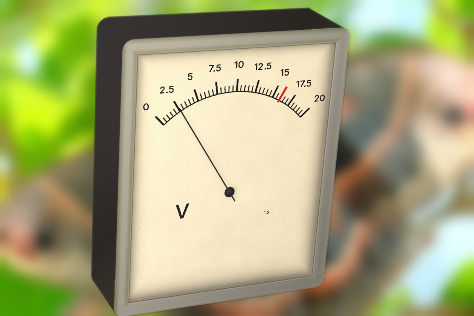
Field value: 2.5 V
